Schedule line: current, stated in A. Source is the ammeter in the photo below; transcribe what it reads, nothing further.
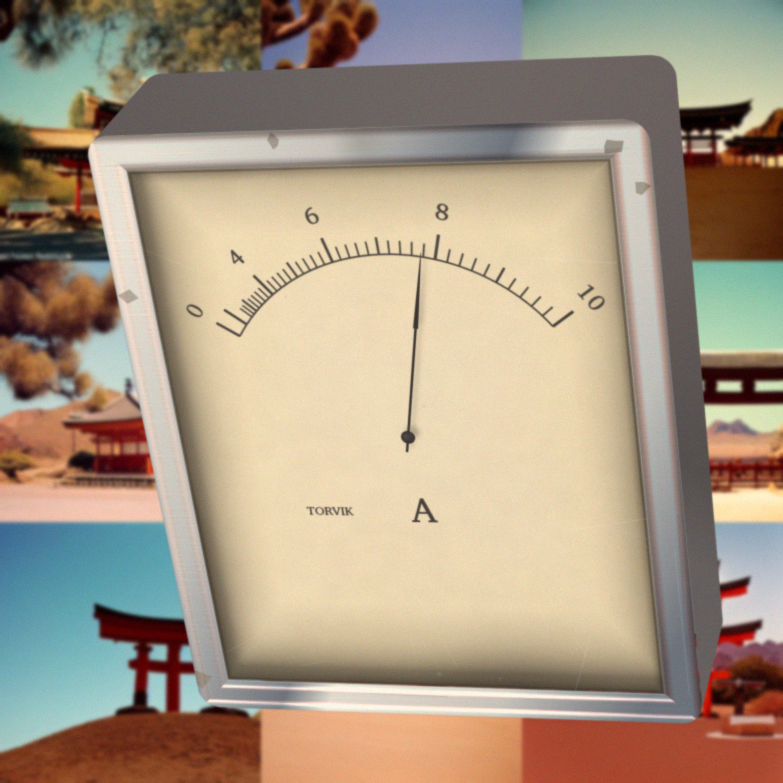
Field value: 7.8 A
